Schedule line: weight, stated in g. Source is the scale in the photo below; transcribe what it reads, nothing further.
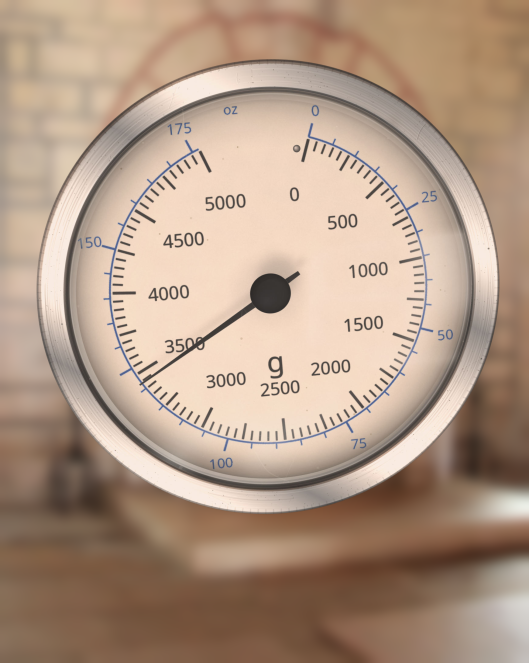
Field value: 3450 g
